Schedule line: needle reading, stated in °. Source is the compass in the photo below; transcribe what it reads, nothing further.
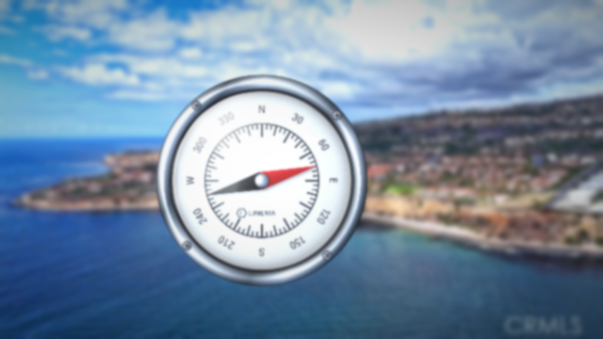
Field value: 75 °
